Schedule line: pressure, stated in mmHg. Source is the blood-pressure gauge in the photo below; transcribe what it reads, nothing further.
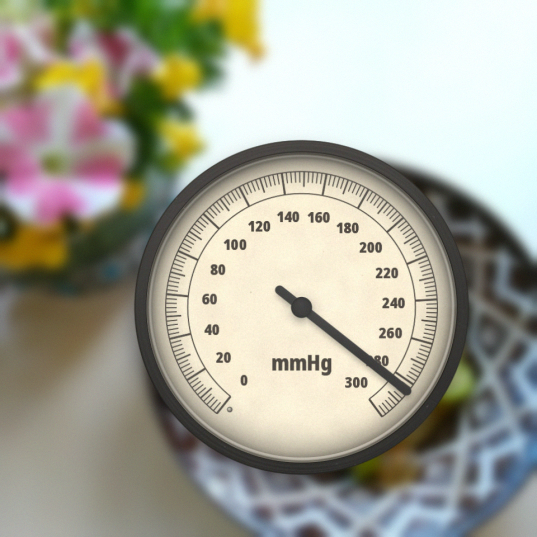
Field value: 284 mmHg
